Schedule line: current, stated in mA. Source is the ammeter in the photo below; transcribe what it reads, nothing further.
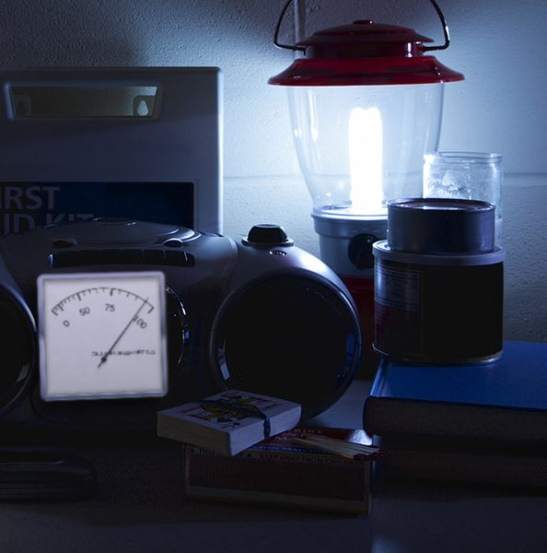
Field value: 95 mA
